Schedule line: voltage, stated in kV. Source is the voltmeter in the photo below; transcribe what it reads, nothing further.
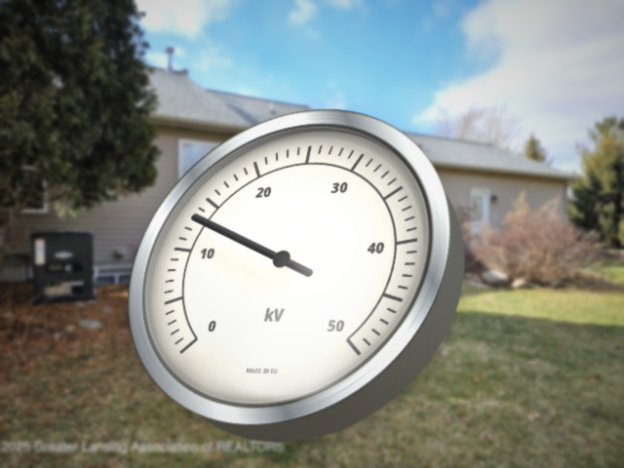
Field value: 13 kV
